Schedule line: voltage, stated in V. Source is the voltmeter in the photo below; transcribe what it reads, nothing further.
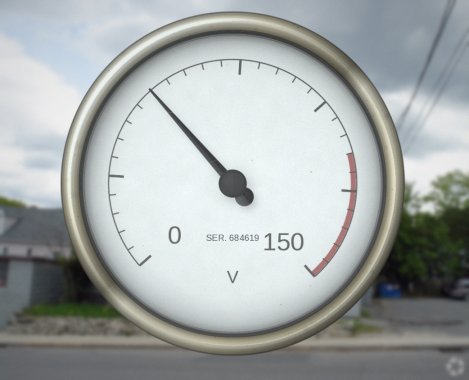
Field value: 50 V
